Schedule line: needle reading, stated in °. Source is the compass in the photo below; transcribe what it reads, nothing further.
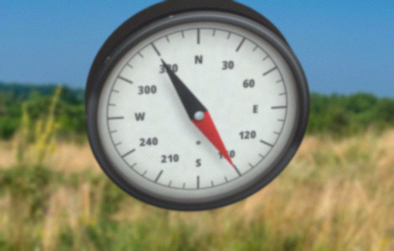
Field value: 150 °
